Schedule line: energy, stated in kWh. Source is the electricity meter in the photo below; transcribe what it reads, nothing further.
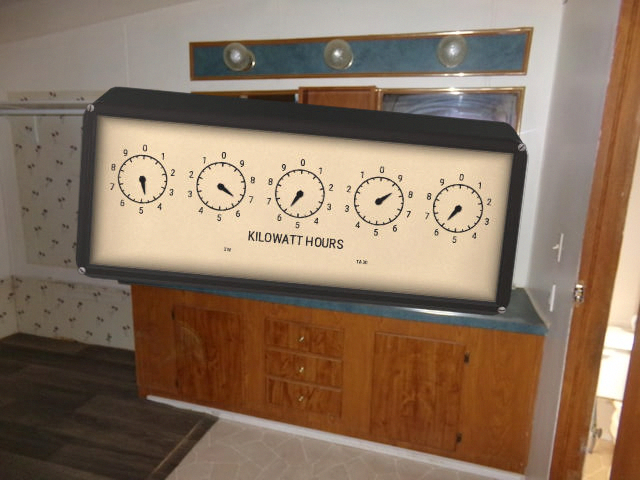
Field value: 46586 kWh
